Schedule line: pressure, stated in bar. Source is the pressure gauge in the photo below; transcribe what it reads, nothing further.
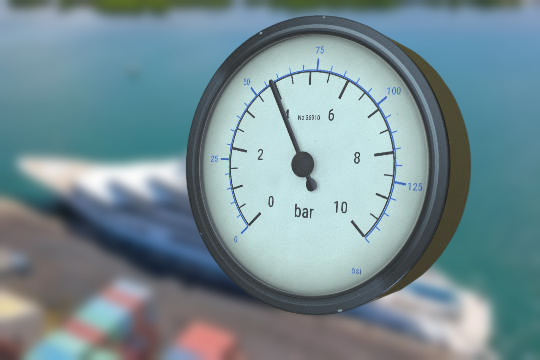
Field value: 4 bar
